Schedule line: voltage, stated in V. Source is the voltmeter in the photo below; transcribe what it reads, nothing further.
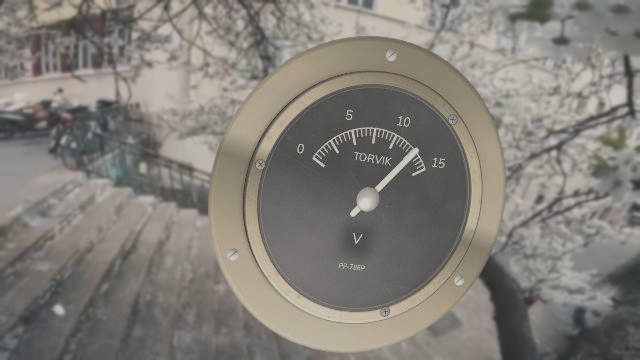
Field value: 12.5 V
